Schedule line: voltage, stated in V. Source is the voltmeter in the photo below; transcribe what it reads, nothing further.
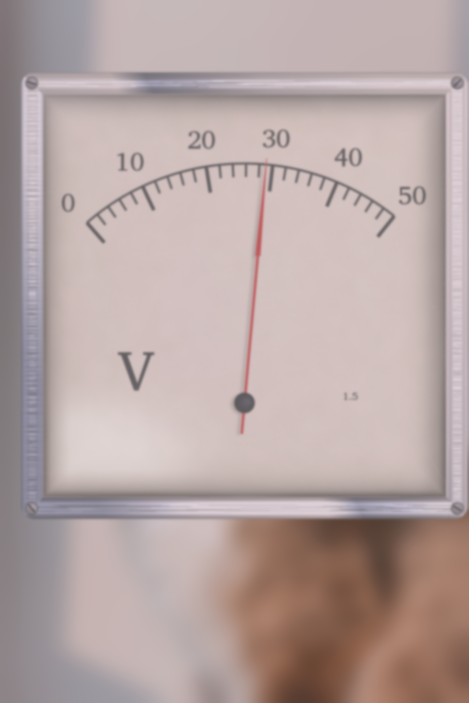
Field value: 29 V
